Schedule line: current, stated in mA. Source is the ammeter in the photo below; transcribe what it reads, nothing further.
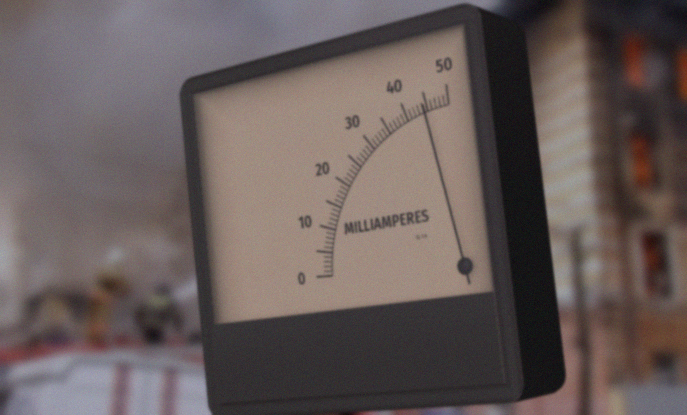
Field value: 45 mA
